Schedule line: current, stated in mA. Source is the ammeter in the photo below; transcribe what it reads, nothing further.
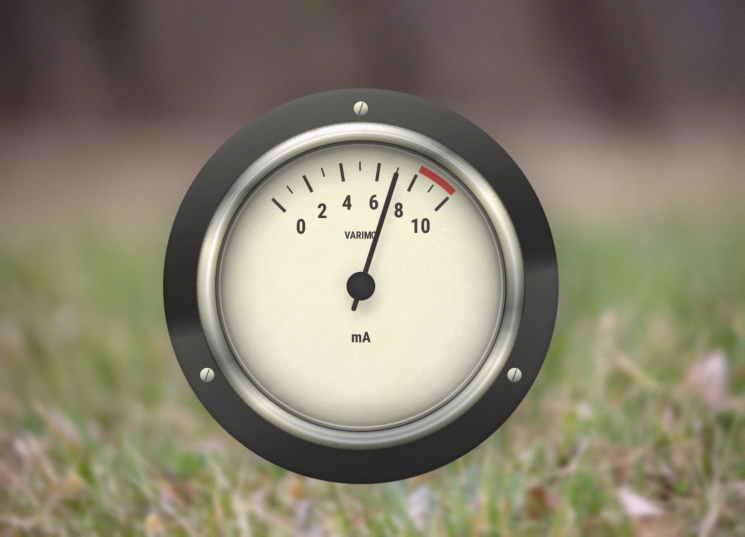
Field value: 7 mA
